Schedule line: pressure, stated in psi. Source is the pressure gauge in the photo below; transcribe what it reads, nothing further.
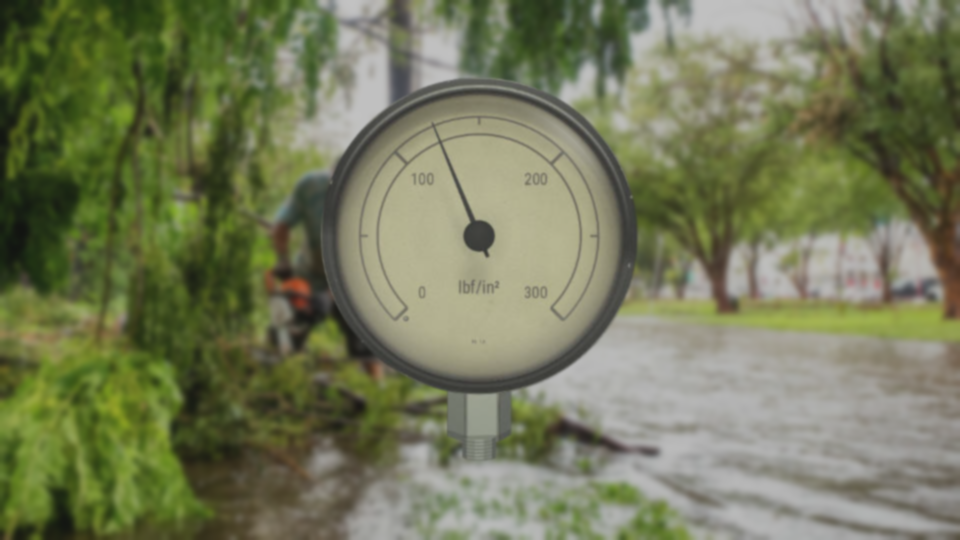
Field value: 125 psi
